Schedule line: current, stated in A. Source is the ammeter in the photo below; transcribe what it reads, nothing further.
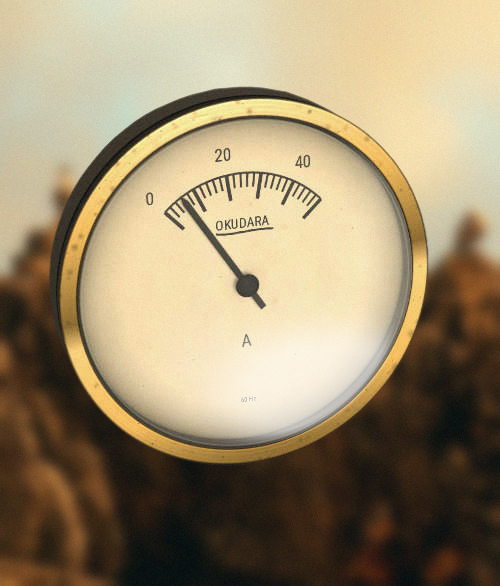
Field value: 6 A
